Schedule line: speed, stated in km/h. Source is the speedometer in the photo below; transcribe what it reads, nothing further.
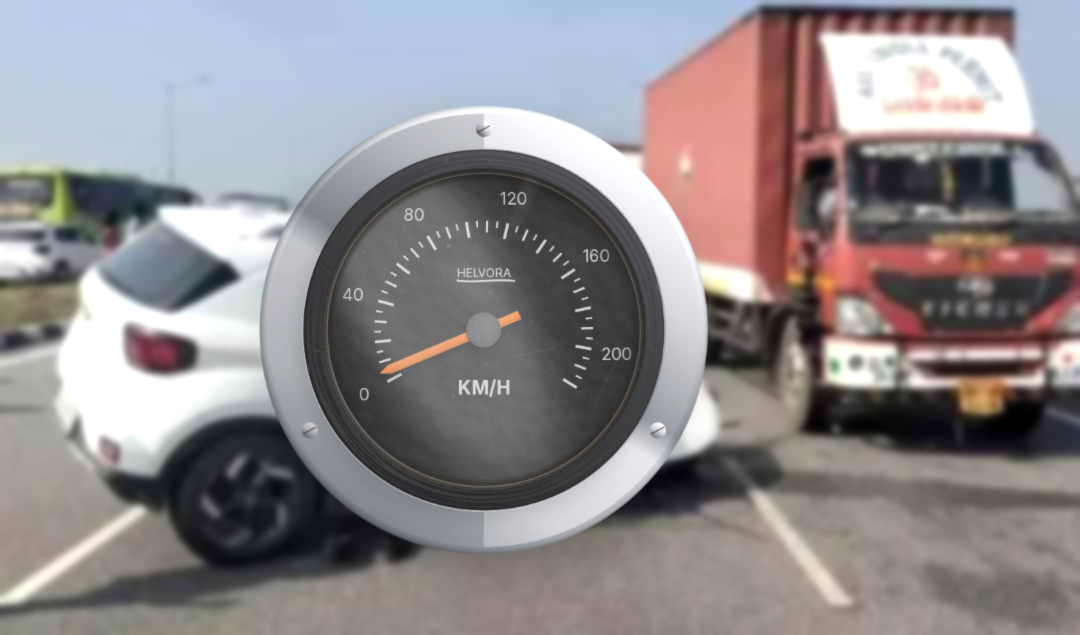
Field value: 5 km/h
